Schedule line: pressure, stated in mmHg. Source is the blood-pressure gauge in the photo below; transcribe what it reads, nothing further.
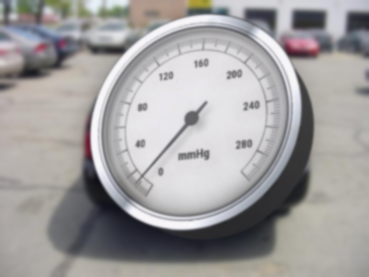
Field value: 10 mmHg
